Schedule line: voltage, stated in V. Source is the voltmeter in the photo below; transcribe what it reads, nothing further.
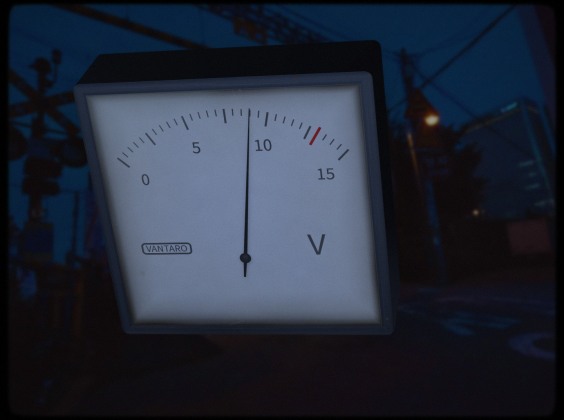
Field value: 9 V
